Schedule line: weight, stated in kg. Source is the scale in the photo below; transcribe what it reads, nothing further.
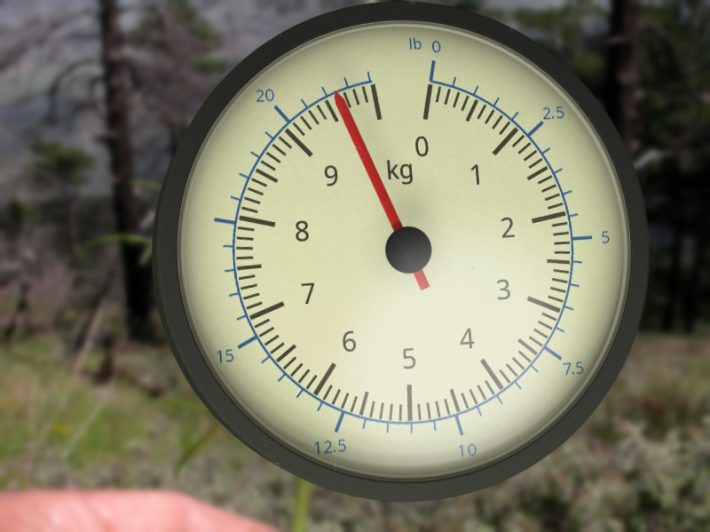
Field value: 9.6 kg
